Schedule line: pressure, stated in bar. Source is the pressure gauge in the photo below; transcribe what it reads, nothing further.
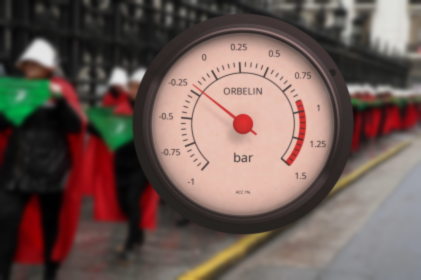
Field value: -0.2 bar
